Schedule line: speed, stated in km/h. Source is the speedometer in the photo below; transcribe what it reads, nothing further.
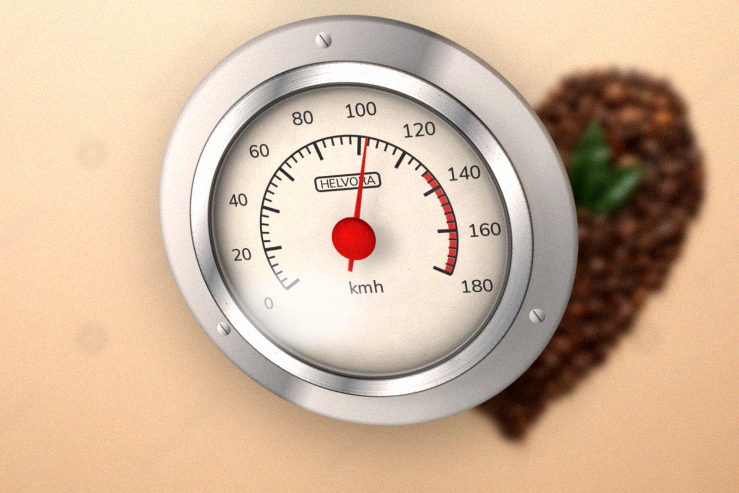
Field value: 104 km/h
